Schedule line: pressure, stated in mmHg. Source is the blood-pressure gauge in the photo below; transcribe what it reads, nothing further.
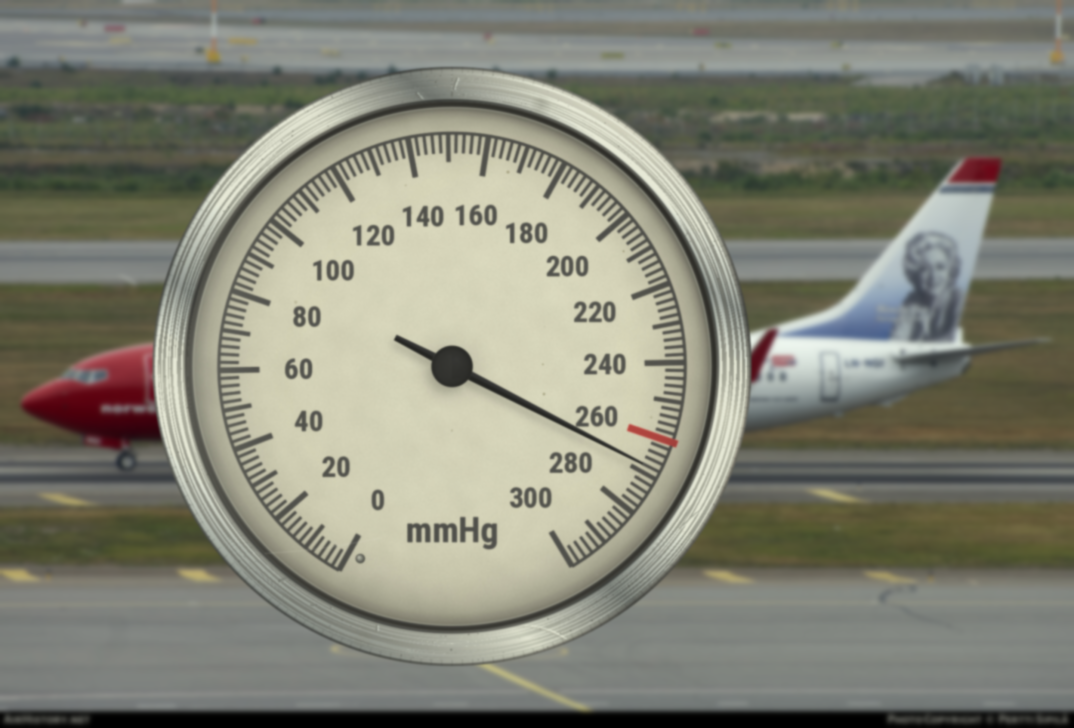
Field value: 268 mmHg
